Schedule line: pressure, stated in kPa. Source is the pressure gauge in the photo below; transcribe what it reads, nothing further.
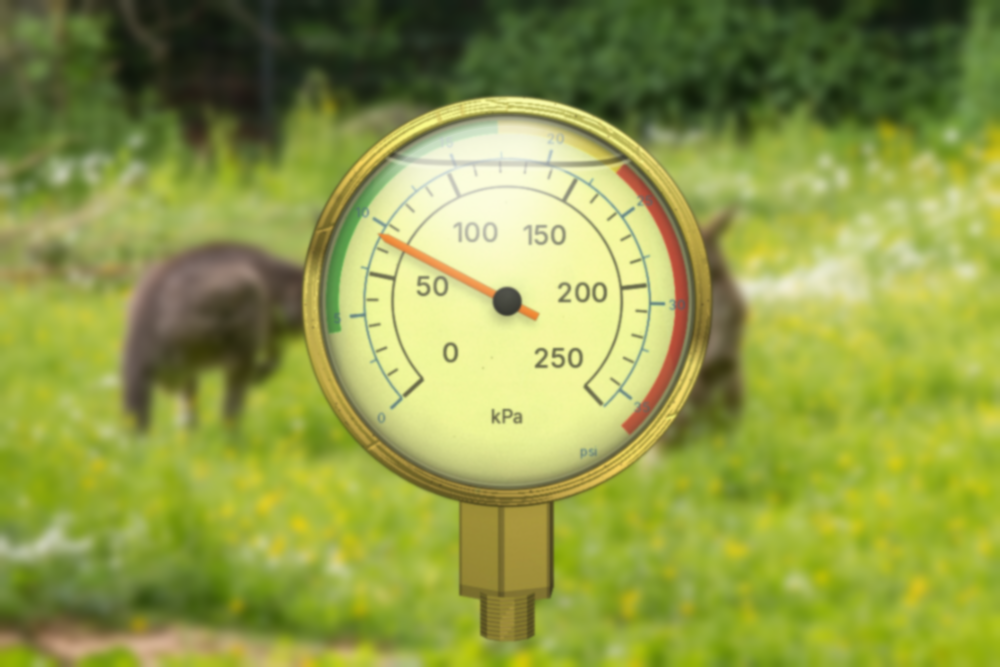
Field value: 65 kPa
